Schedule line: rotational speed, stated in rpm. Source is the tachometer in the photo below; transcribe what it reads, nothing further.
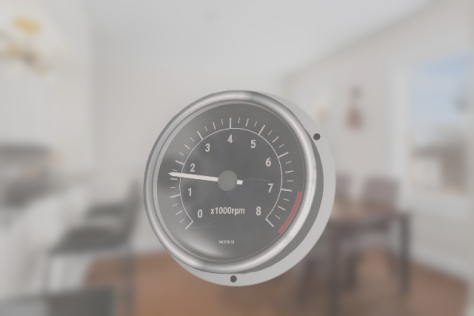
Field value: 1625 rpm
